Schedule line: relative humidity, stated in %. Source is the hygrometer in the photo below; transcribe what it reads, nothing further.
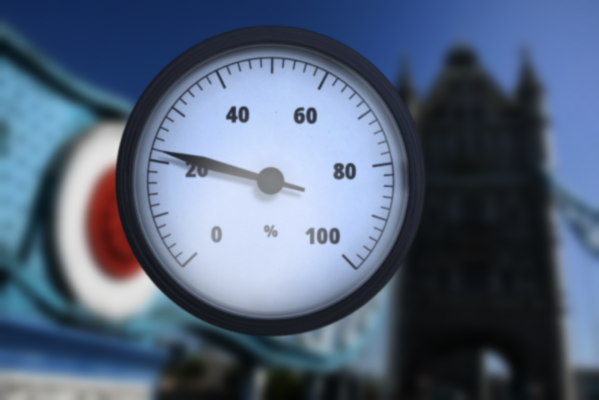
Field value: 22 %
